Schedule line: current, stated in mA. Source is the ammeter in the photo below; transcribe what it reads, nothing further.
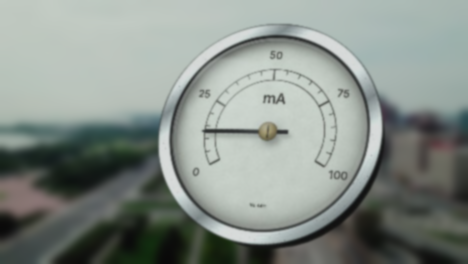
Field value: 12.5 mA
